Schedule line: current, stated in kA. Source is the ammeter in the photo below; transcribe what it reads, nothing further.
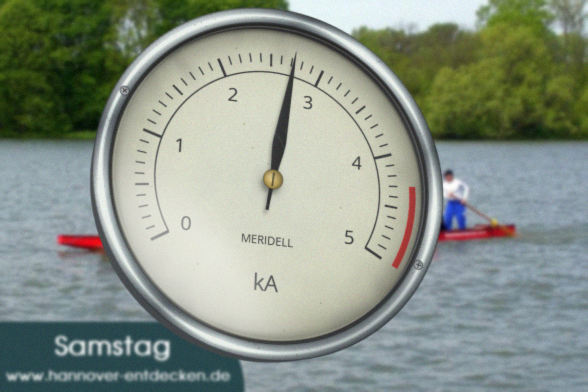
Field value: 2.7 kA
